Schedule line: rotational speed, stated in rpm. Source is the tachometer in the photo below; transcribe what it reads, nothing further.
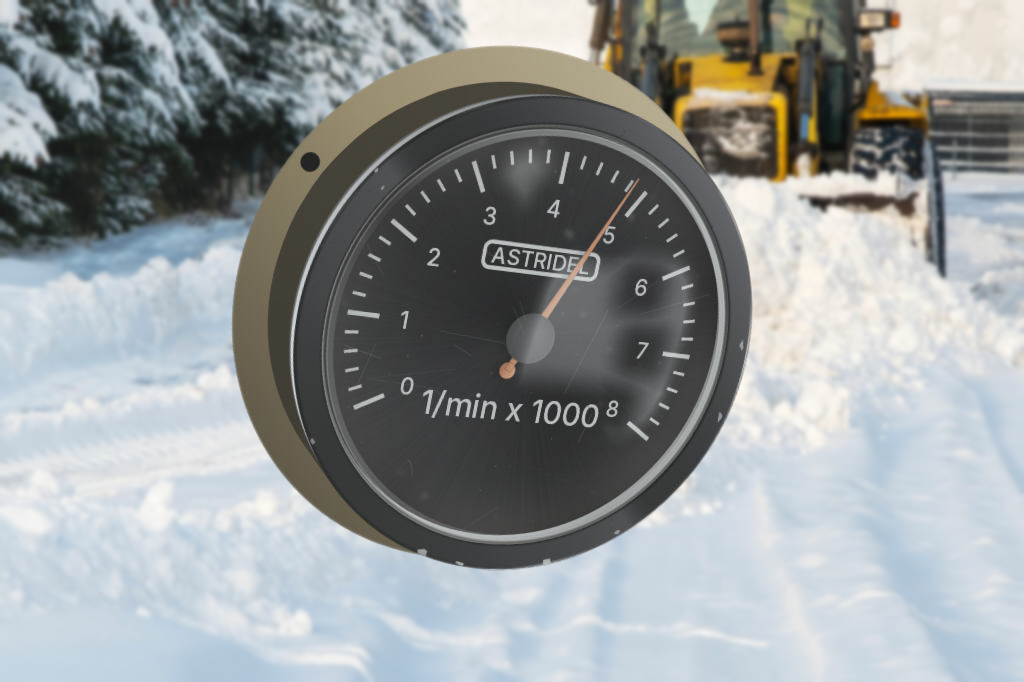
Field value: 4800 rpm
